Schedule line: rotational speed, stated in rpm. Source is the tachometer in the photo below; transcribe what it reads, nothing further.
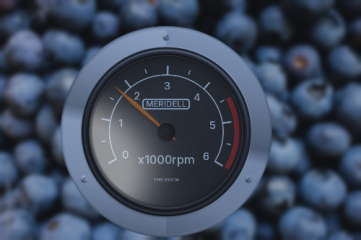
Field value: 1750 rpm
